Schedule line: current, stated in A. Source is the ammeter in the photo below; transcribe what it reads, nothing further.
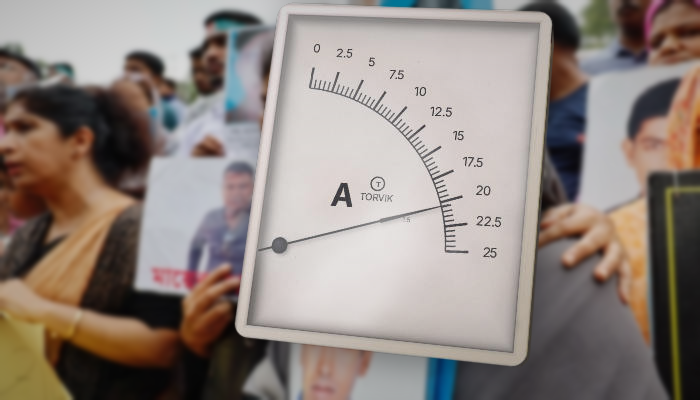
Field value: 20.5 A
